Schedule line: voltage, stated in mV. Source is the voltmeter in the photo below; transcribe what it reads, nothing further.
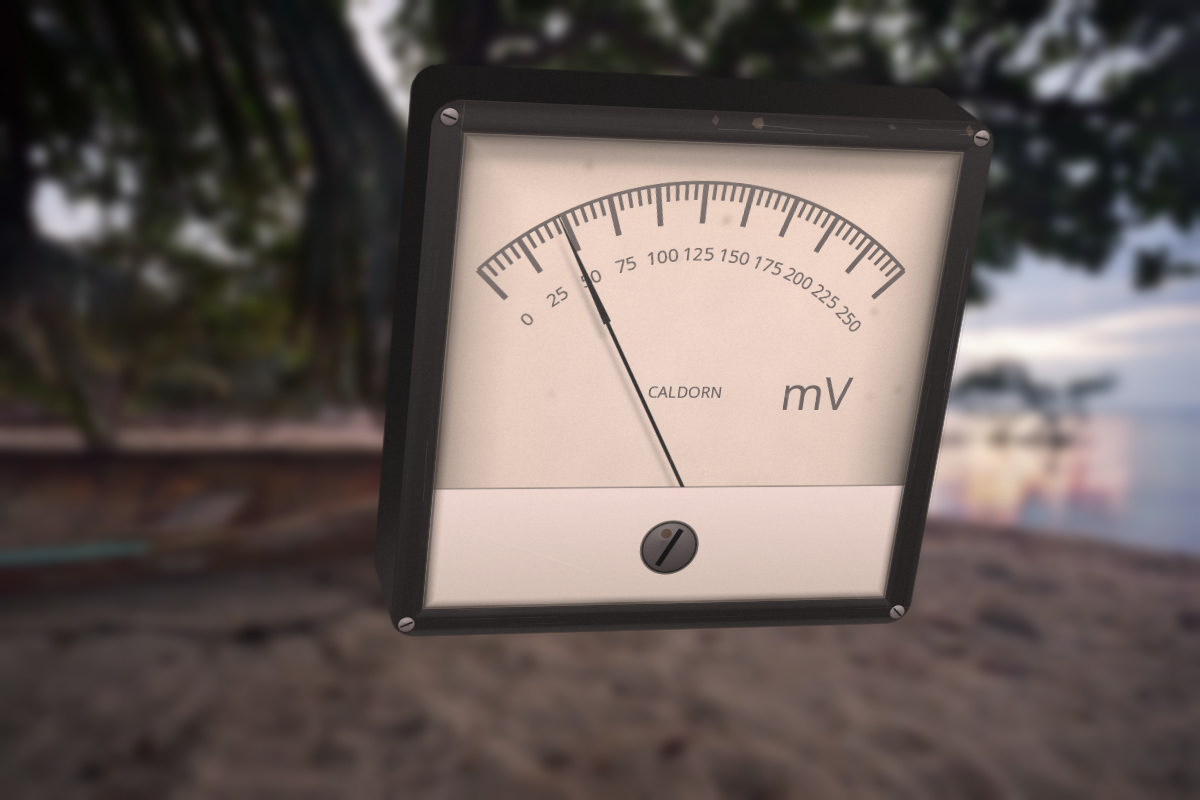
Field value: 47.5 mV
